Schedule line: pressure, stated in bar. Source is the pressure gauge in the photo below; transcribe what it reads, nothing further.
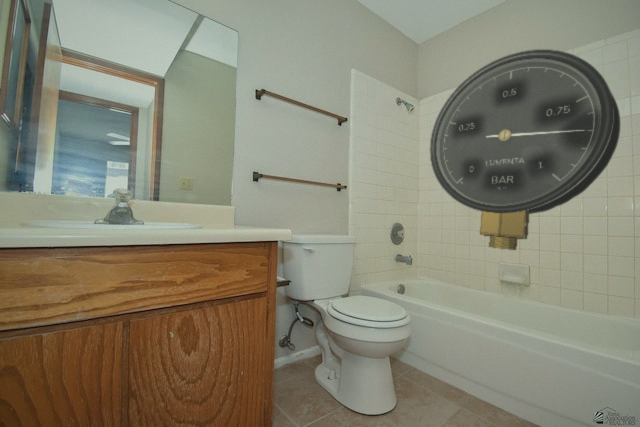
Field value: 0.85 bar
